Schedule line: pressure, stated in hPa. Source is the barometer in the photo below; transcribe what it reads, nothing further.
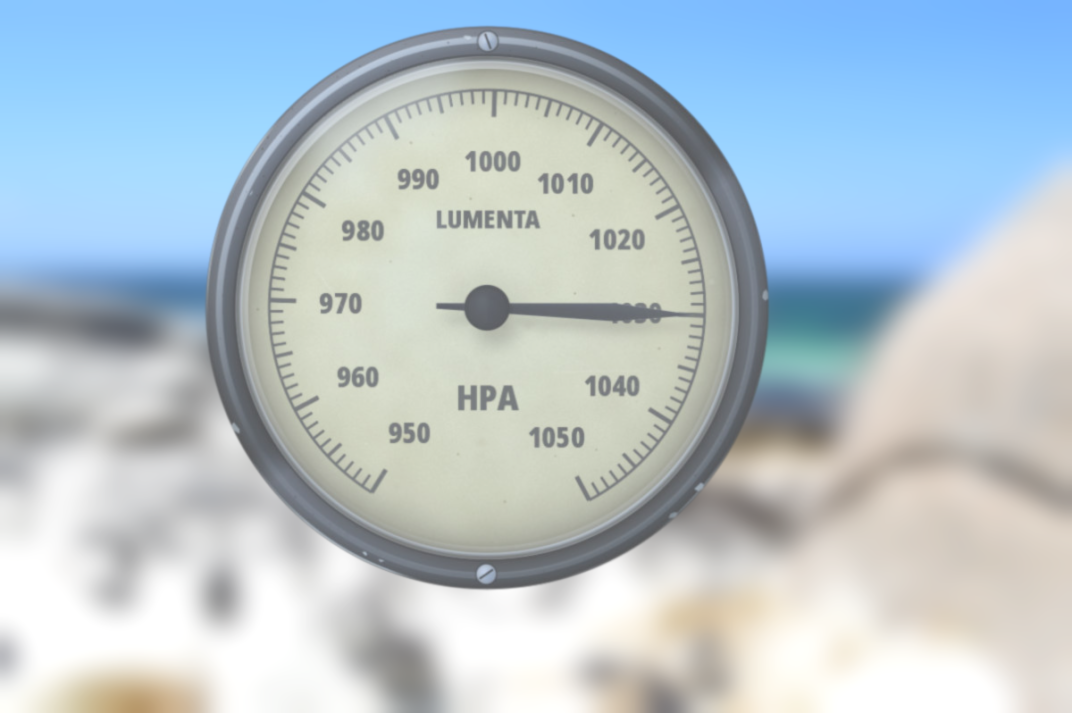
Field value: 1030 hPa
